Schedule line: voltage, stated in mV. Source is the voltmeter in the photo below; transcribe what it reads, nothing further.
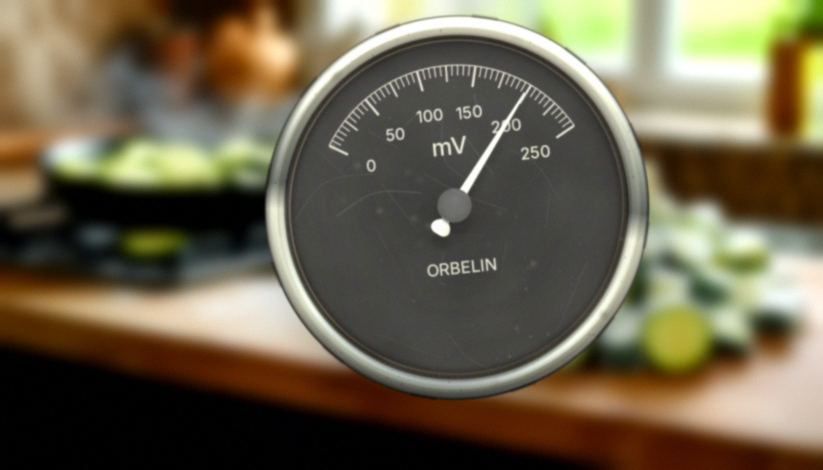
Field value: 200 mV
